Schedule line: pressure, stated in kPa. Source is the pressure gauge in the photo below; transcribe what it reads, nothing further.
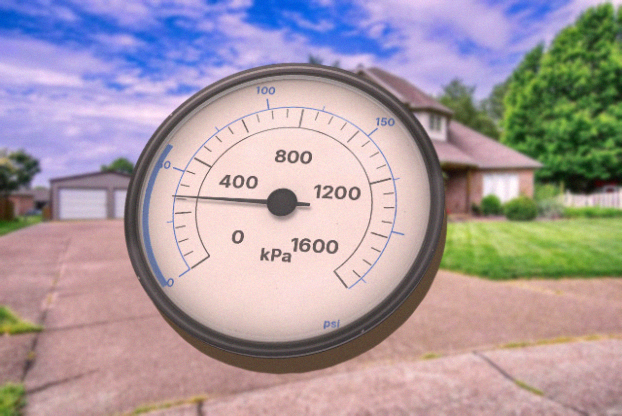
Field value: 250 kPa
